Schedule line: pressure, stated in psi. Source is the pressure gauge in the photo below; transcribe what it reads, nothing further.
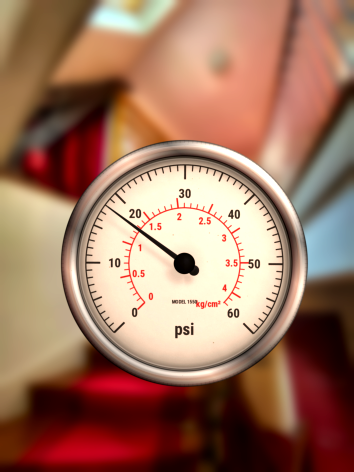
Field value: 18 psi
